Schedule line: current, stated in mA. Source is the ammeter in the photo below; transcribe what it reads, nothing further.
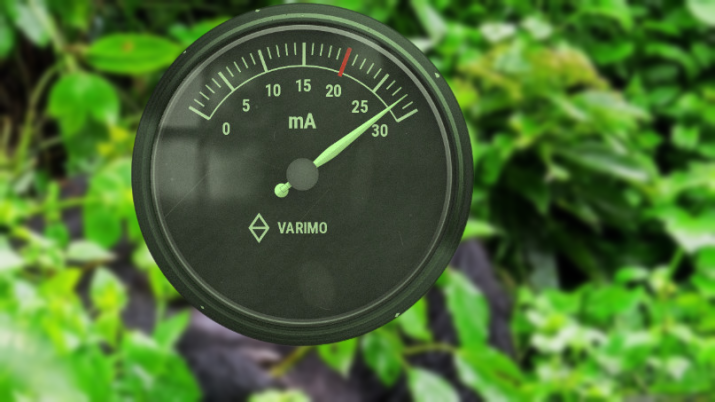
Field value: 28 mA
